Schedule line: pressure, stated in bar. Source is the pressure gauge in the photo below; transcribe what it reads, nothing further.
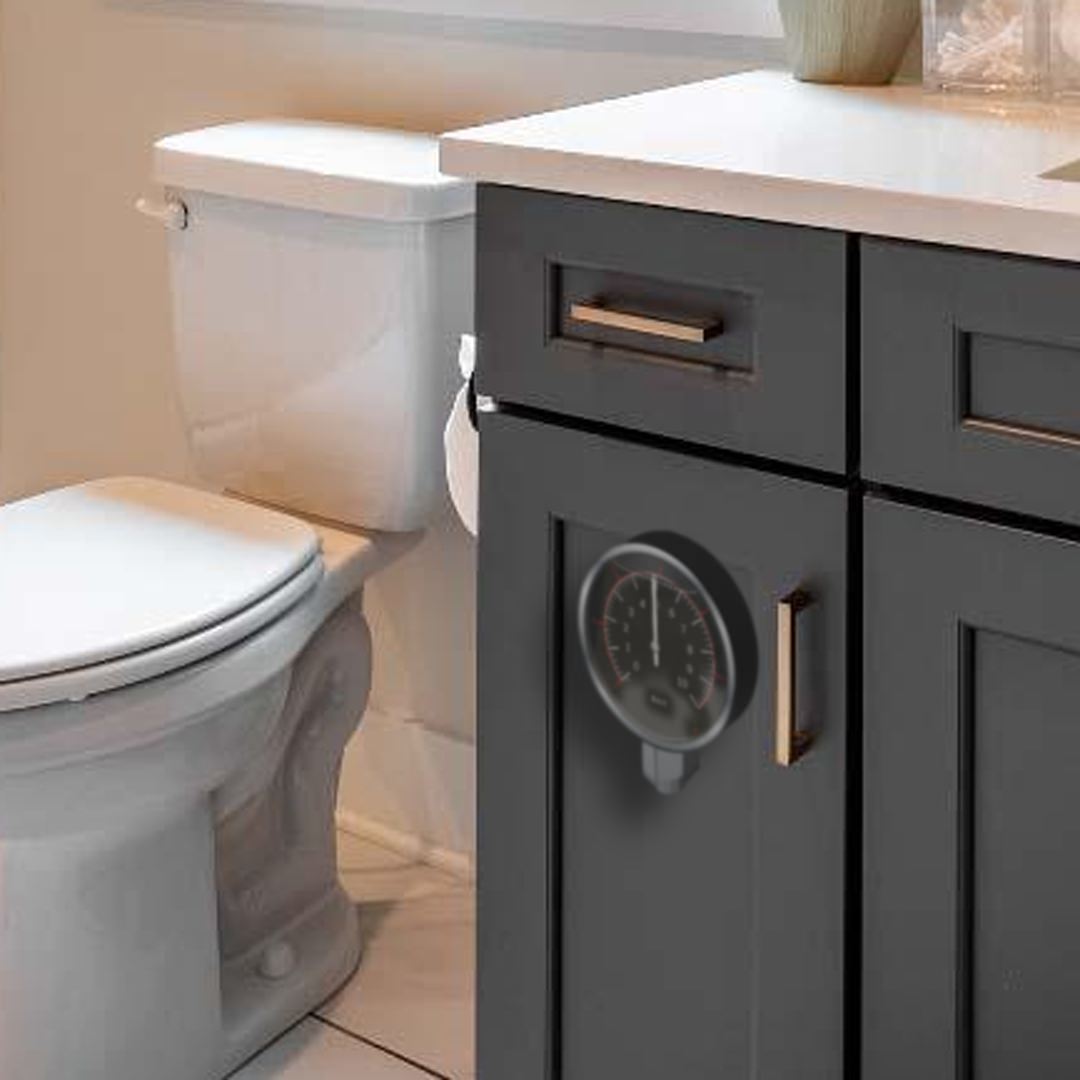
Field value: 5 bar
